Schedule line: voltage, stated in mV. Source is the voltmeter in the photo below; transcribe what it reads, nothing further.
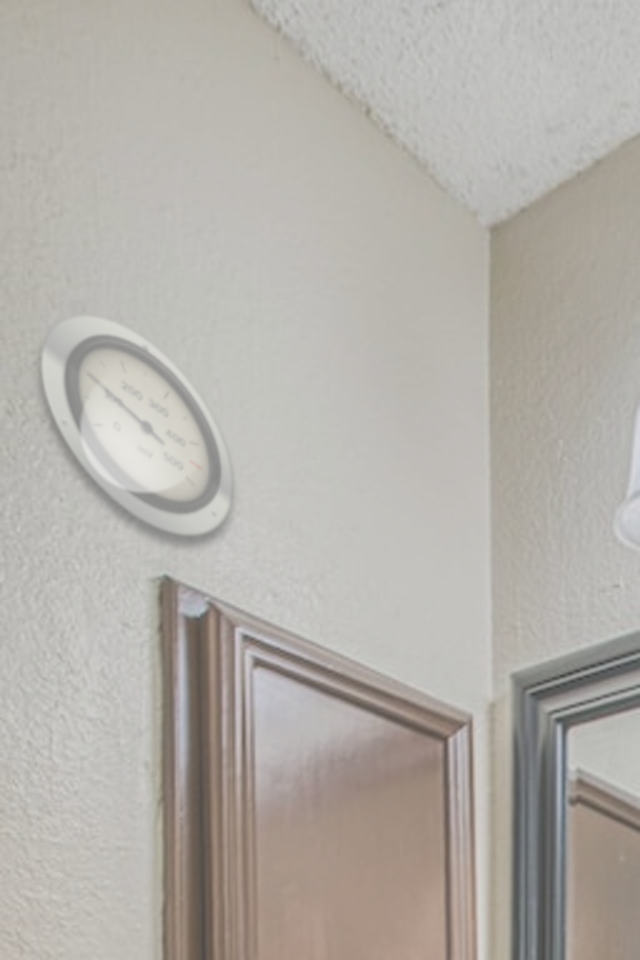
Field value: 100 mV
